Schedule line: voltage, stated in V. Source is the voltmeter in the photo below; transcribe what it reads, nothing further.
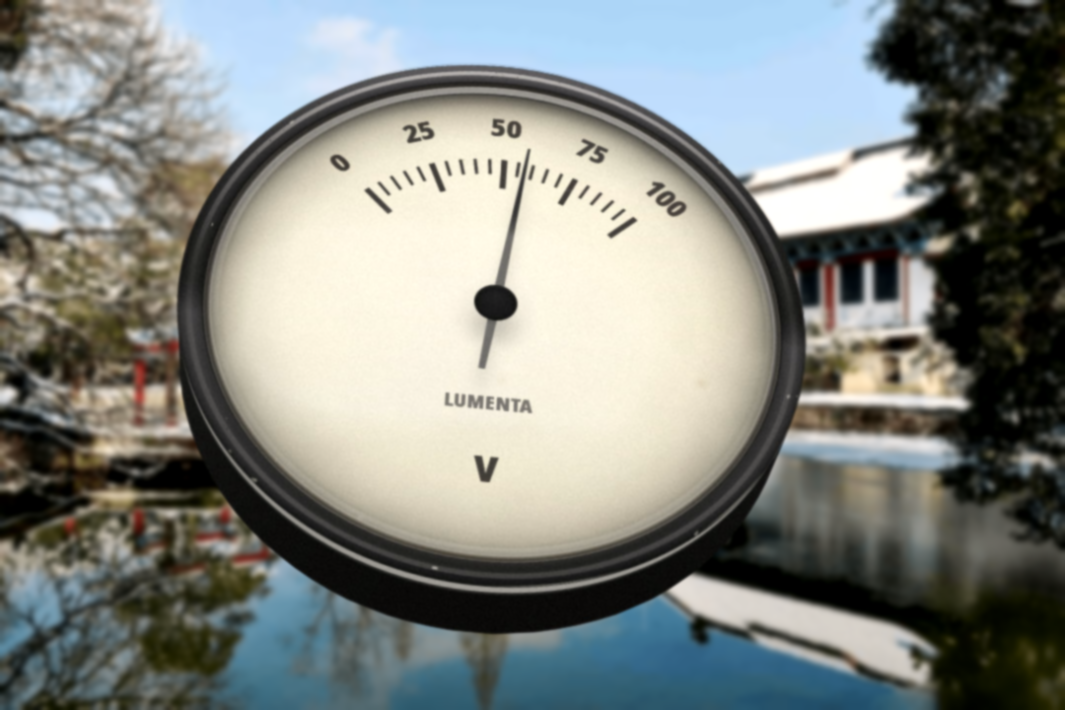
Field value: 57.5 V
